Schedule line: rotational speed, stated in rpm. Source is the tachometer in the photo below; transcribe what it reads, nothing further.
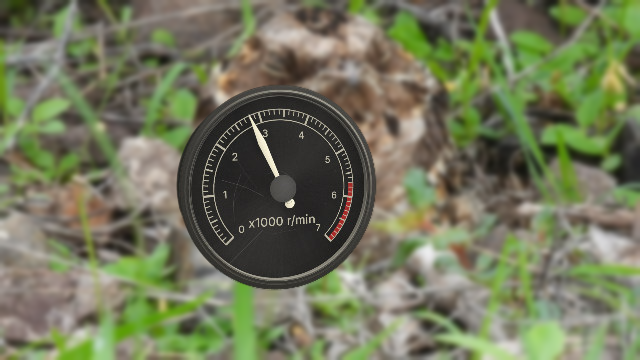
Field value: 2800 rpm
